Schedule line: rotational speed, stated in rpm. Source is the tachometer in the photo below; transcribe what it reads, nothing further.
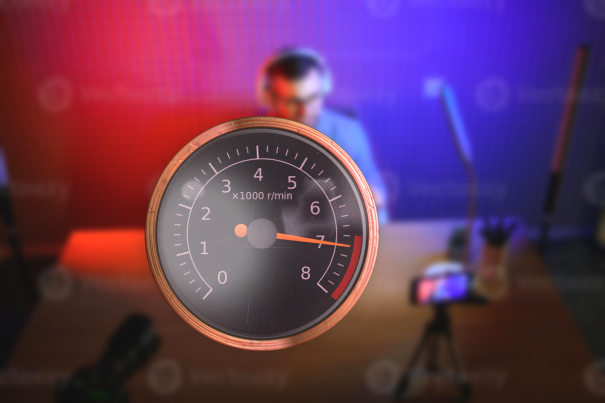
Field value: 7000 rpm
